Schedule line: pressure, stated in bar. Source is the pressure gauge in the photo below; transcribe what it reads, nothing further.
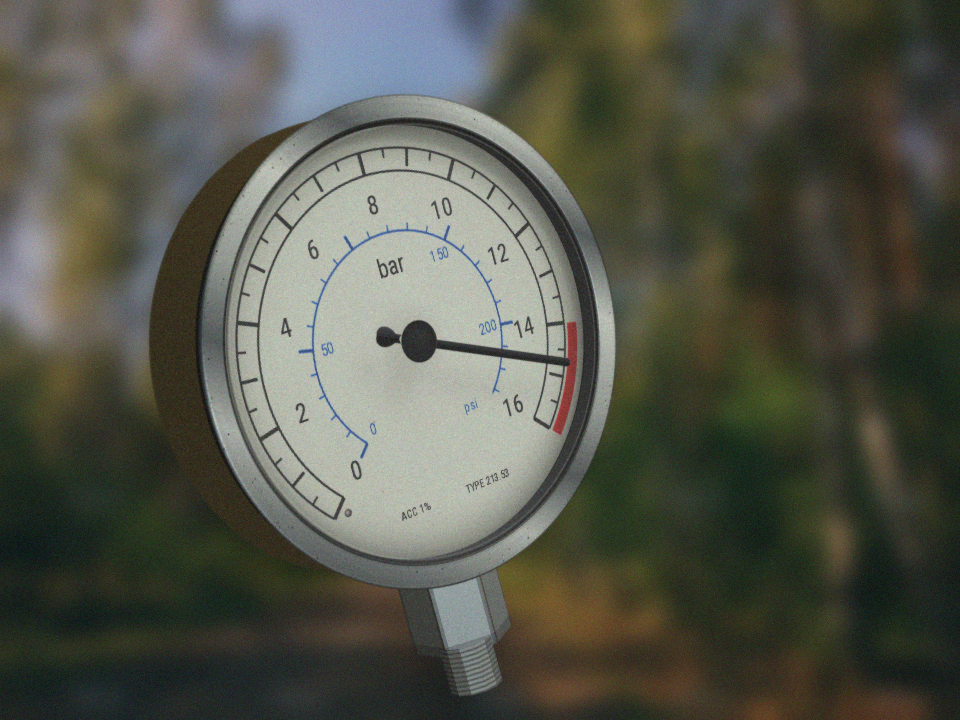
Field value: 14.75 bar
